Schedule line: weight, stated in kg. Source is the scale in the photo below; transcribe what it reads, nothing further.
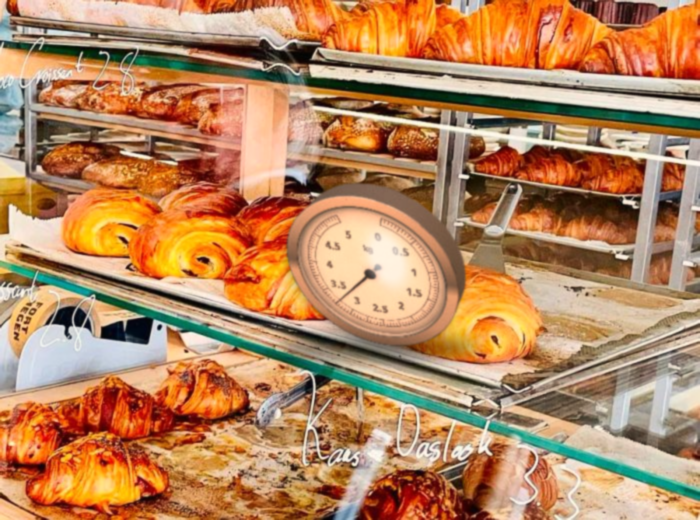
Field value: 3.25 kg
